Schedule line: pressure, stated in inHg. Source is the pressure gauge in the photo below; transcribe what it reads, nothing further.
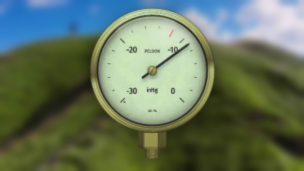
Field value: -9 inHg
